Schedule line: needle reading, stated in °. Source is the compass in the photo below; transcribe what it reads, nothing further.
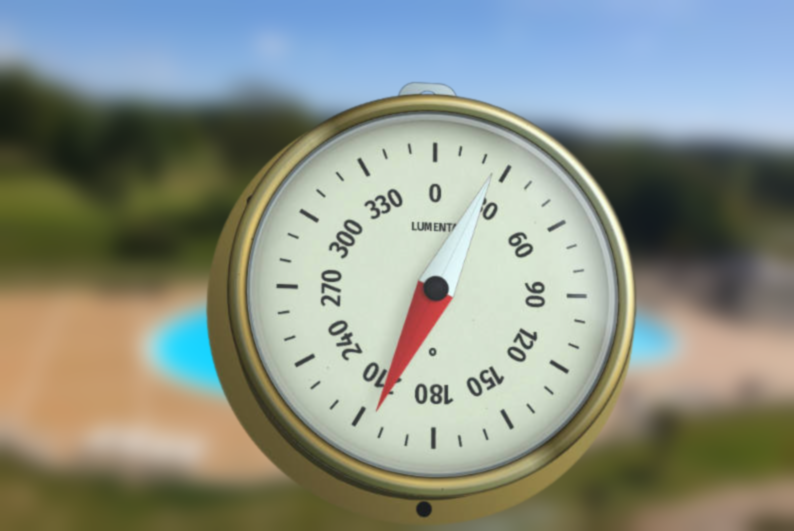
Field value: 205 °
